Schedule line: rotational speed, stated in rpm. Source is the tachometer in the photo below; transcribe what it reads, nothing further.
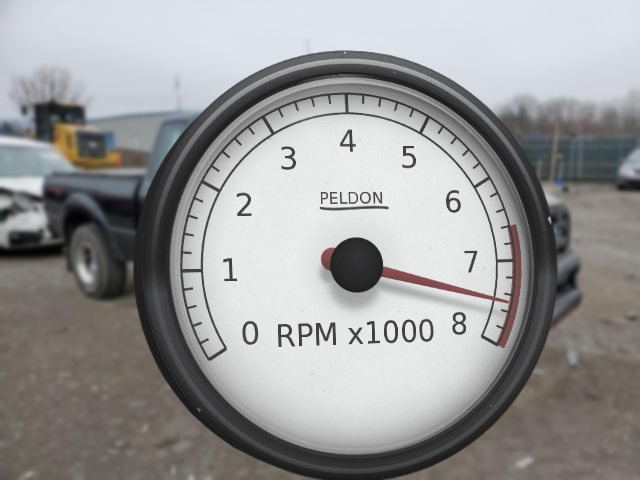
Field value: 7500 rpm
